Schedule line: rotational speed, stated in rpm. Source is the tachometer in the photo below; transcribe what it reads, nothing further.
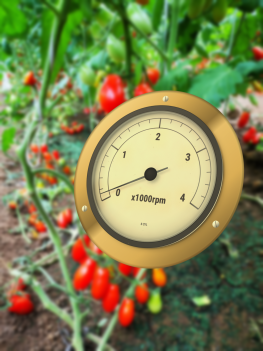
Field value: 100 rpm
